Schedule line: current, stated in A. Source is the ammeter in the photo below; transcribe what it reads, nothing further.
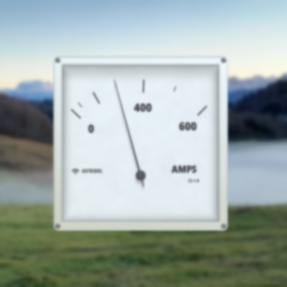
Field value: 300 A
